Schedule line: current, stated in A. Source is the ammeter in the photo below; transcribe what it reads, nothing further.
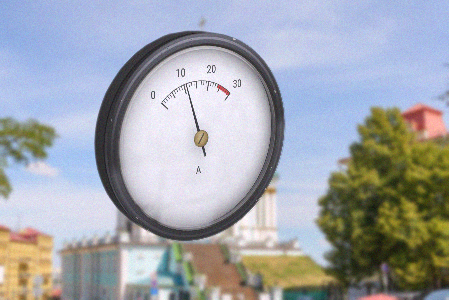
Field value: 10 A
